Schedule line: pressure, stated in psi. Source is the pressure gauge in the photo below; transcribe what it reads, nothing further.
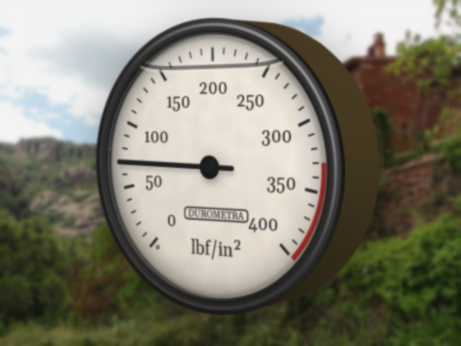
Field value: 70 psi
